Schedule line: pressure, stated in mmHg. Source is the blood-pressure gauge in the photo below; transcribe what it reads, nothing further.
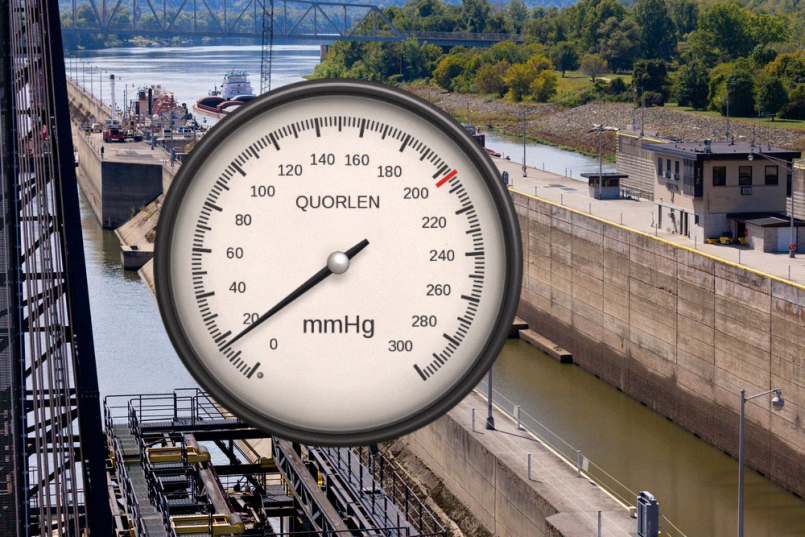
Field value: 16 mmHg
